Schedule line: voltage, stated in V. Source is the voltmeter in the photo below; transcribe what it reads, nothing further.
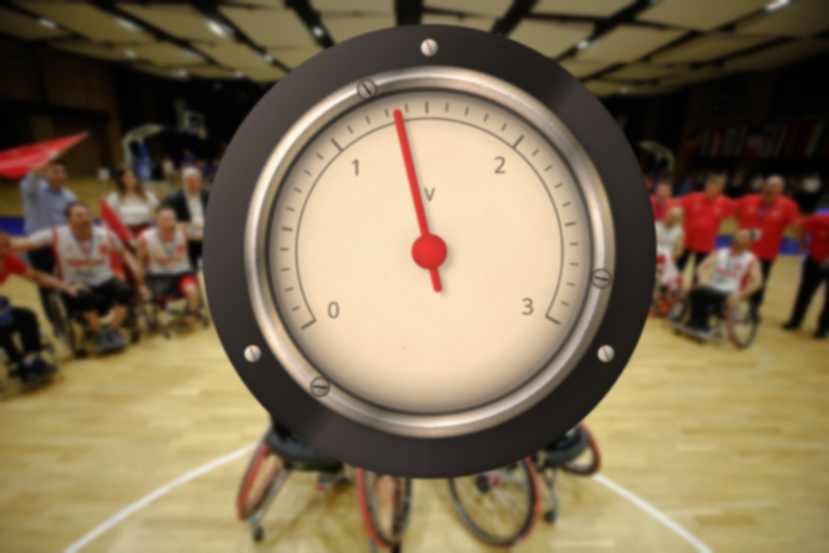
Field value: 1.35 V
